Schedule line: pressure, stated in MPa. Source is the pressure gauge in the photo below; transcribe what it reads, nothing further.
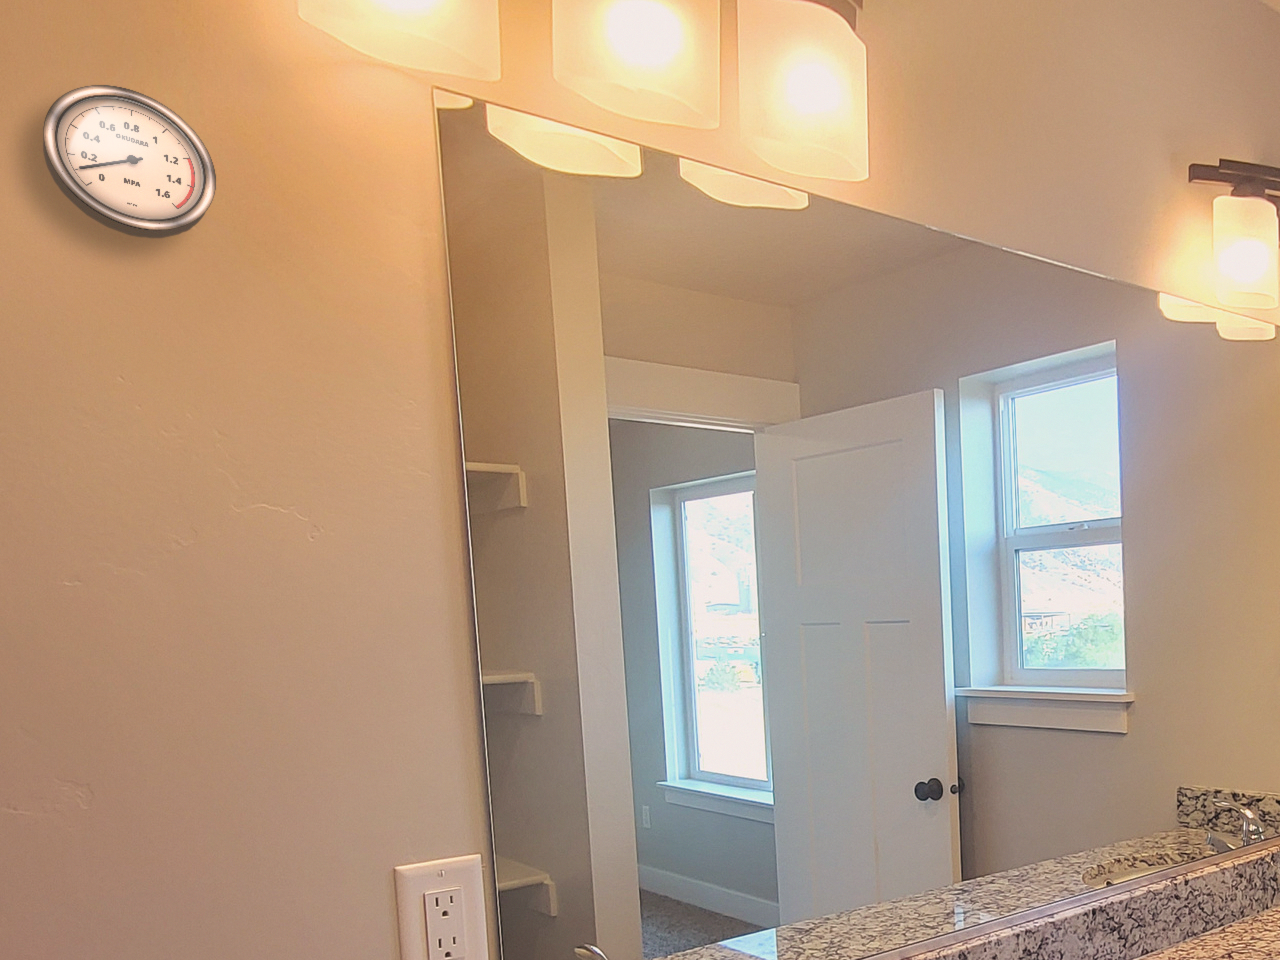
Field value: 0.1 MPa
